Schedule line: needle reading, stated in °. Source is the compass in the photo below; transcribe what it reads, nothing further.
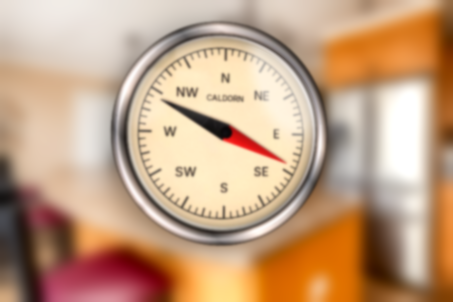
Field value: 115 °
